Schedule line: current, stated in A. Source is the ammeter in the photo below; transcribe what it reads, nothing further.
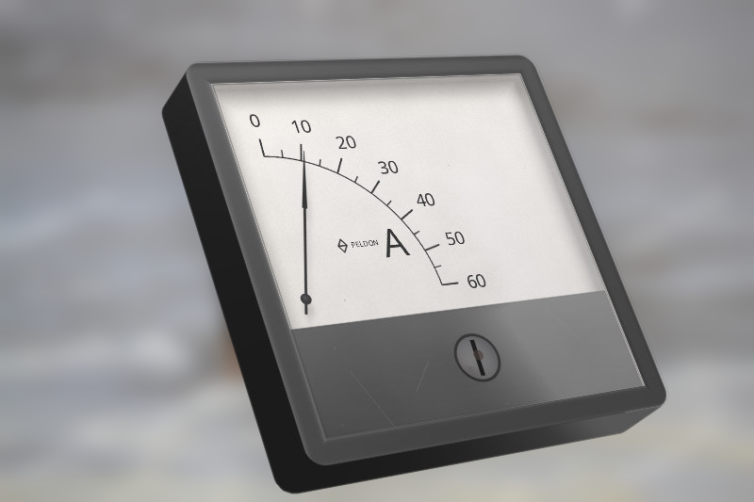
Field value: 10 A
